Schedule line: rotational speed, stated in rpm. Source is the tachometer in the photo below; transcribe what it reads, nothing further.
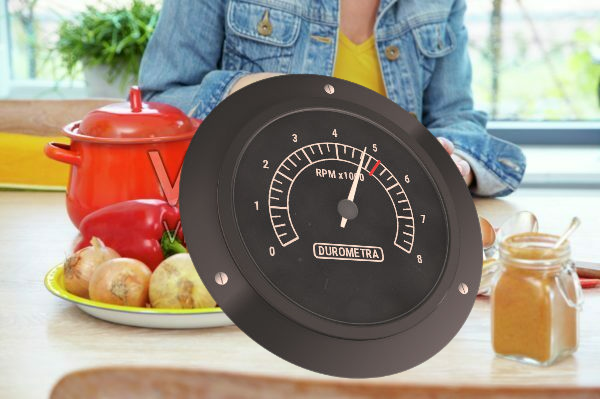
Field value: 4750 rpm
